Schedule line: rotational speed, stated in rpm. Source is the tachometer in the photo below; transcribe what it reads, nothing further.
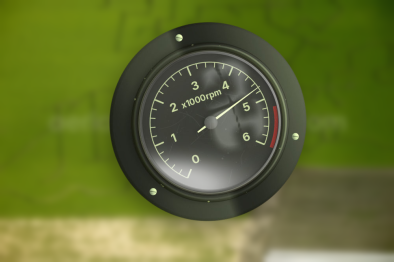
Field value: 4700 rpm
